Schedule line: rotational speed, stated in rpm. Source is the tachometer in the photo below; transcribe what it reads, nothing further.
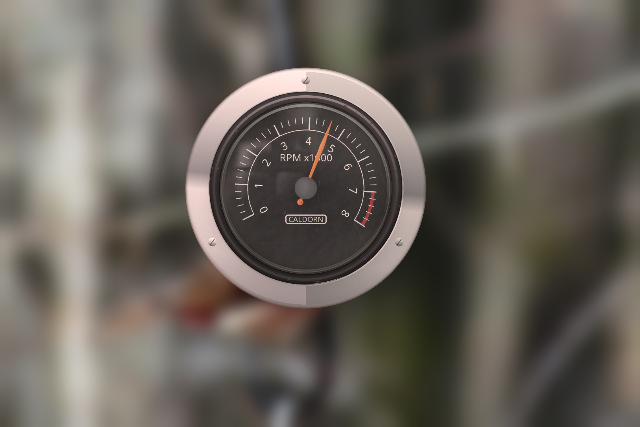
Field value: 4600 rpm
